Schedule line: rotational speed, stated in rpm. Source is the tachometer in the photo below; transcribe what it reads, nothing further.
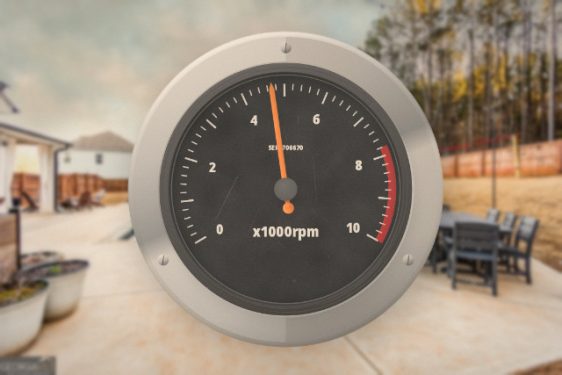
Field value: 4700 rpm
